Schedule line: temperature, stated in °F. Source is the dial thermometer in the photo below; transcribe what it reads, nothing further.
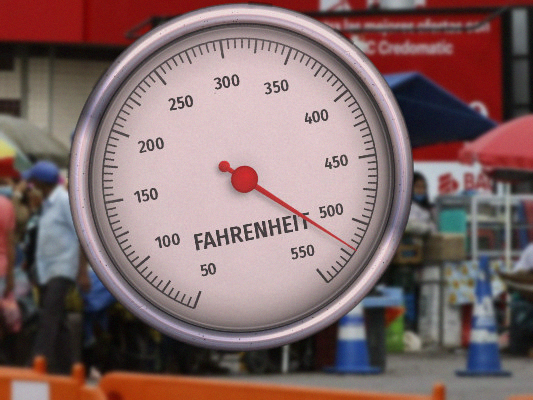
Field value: 520 °F
